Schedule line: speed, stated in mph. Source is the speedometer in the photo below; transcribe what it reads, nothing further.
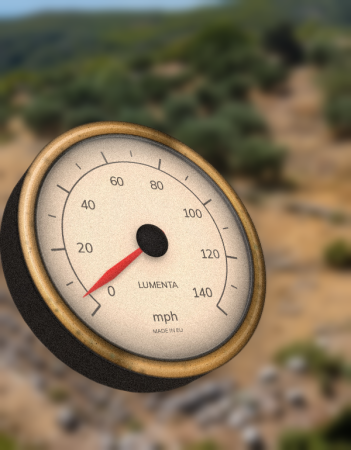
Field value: 5 mph
